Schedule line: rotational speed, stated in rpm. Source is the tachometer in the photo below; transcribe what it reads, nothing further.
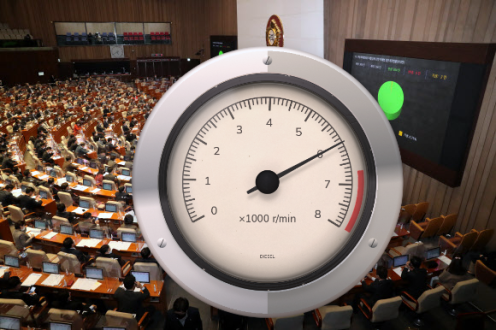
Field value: 6000 rpm
